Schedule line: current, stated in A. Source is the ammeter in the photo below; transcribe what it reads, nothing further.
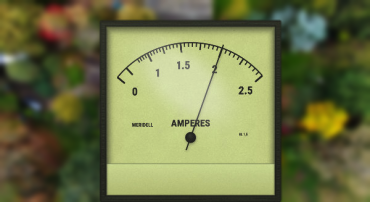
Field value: 2 A
